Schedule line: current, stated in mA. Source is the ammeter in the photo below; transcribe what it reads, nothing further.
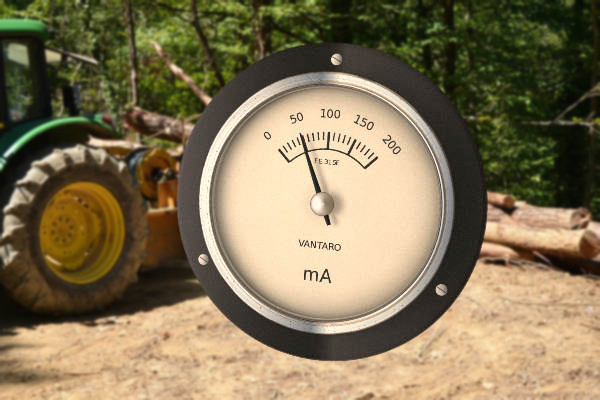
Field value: 50 mA
